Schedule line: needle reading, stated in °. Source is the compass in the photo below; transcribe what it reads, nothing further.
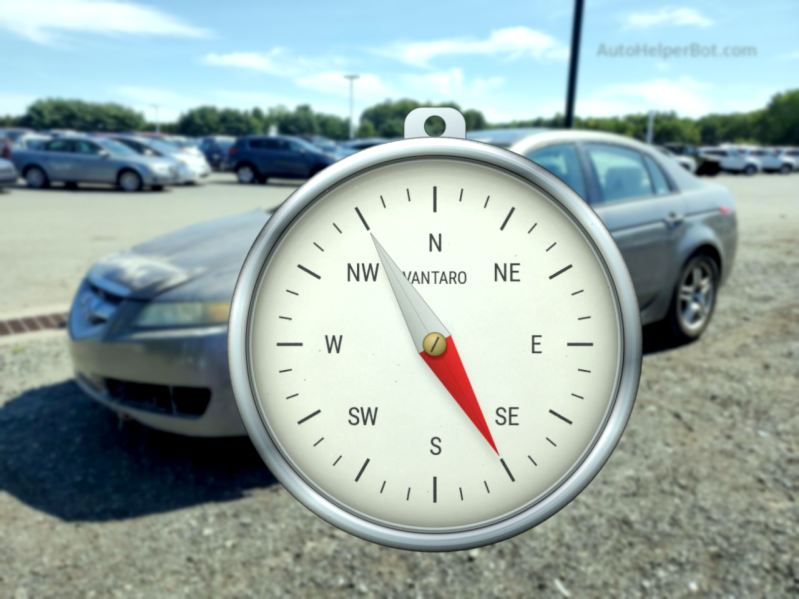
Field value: 150 °
